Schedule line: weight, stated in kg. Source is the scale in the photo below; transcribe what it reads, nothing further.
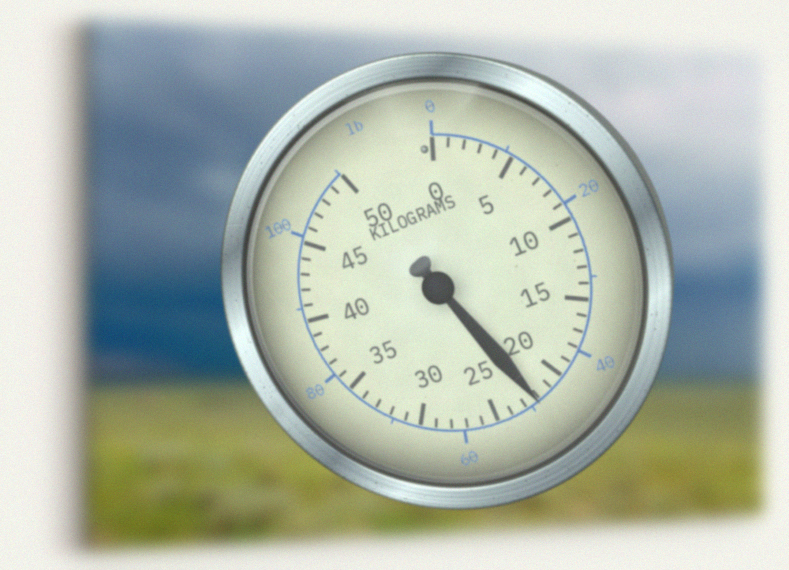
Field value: 22 kg
